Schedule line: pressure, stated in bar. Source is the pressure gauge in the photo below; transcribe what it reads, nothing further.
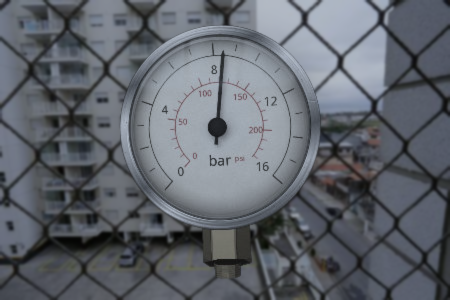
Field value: 8.5 bar
